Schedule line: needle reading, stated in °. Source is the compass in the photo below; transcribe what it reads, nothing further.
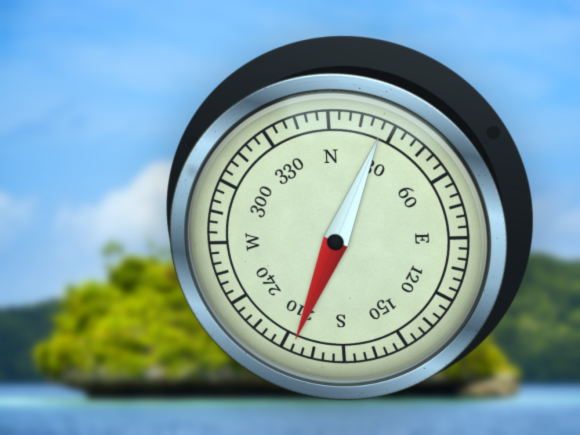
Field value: 205 °
